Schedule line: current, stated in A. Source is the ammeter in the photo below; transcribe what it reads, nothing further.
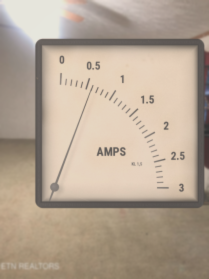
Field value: 0.6 A
